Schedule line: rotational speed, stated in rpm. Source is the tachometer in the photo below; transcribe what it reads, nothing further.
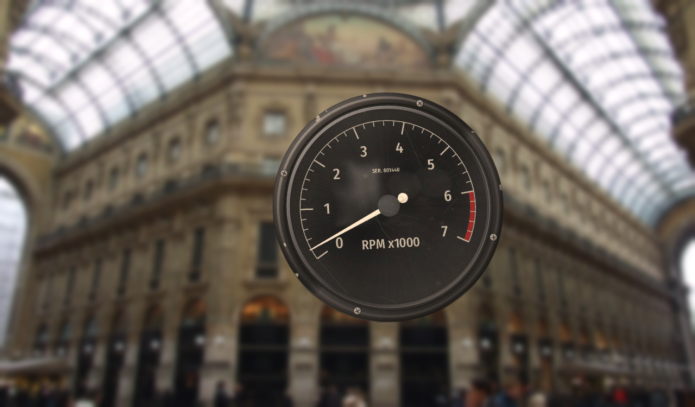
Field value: 200 rpm
